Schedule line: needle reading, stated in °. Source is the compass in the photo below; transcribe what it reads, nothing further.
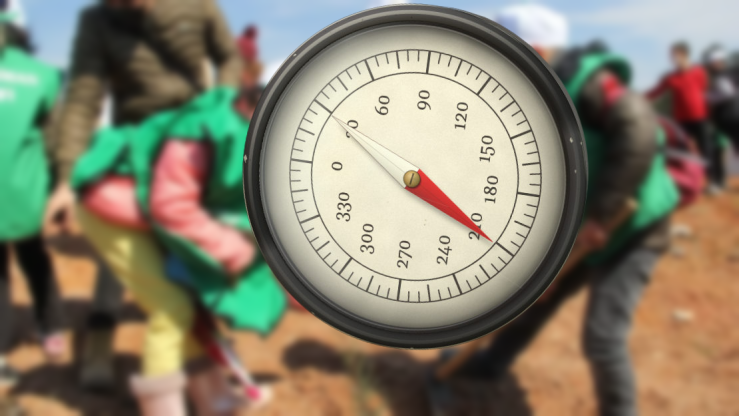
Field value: 210 °
